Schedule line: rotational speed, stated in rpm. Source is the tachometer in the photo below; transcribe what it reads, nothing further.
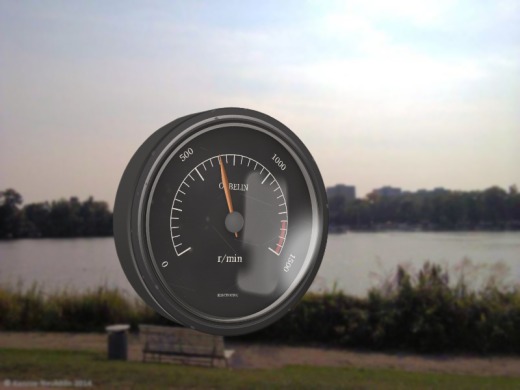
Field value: 650 rpm
